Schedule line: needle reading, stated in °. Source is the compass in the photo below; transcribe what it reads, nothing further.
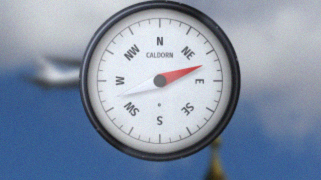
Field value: 70 °
